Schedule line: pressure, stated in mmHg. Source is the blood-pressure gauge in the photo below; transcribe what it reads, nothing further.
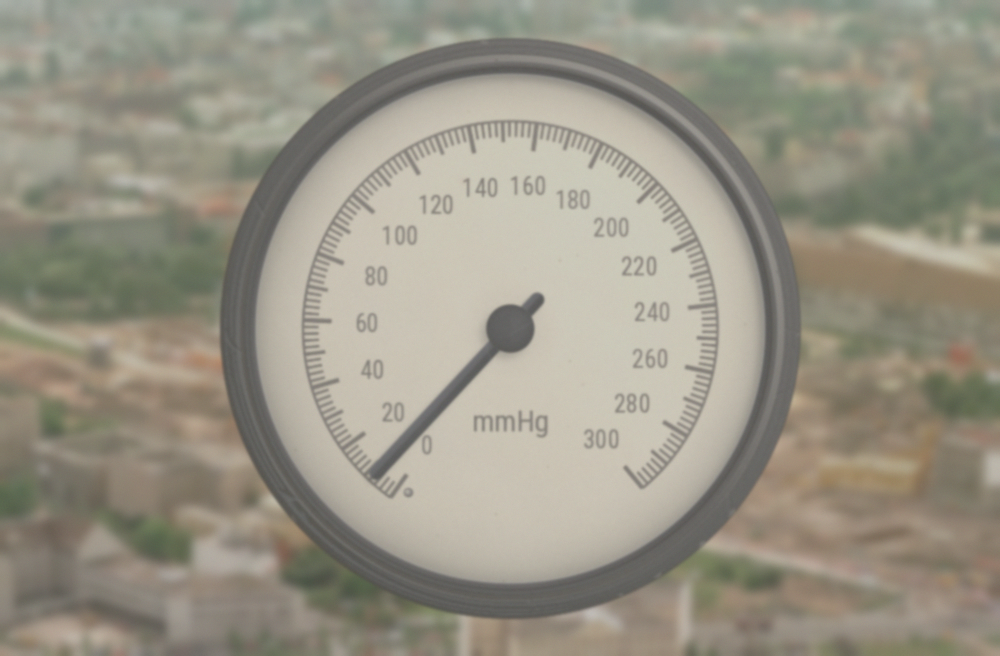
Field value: 8 mmHg
